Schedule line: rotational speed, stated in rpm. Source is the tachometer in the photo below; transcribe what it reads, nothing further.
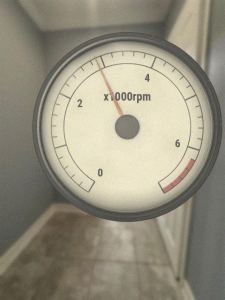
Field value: 2900 rpm
